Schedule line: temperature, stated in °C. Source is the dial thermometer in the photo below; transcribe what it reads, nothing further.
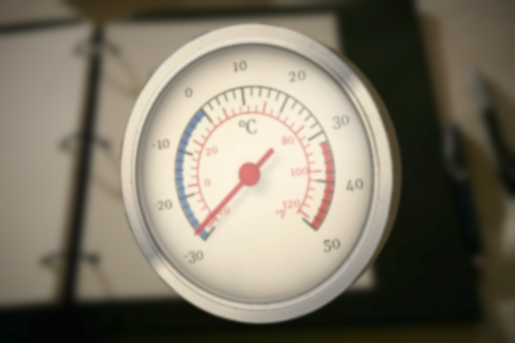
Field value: -28 °C
